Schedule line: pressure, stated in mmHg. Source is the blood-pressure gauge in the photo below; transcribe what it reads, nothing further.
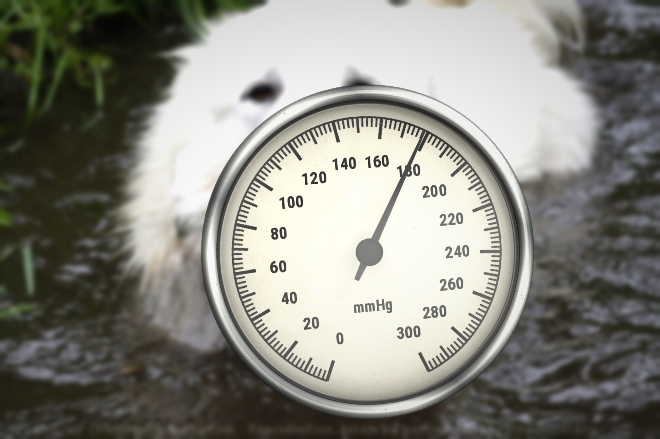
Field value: 178 mmHg
